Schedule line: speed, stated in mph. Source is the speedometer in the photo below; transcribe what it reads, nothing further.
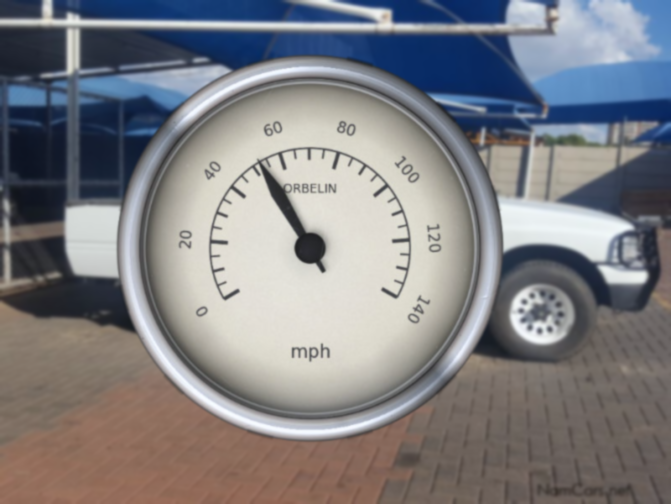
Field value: 52.5 mph
